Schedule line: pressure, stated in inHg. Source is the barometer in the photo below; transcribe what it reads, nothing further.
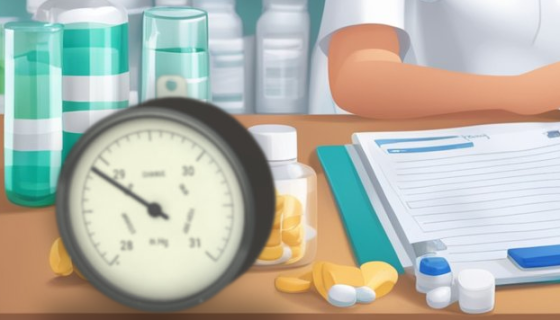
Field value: 28.9 inHg
